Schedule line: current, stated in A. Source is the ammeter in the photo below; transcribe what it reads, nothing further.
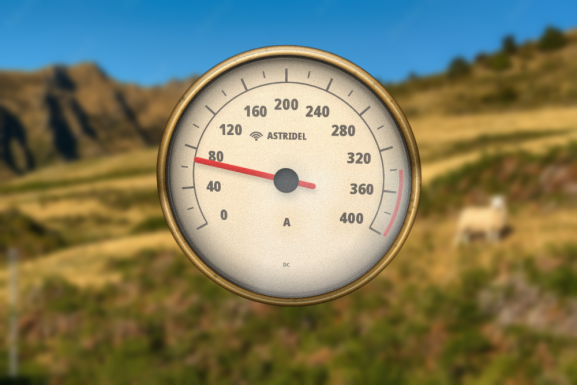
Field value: 70 A
